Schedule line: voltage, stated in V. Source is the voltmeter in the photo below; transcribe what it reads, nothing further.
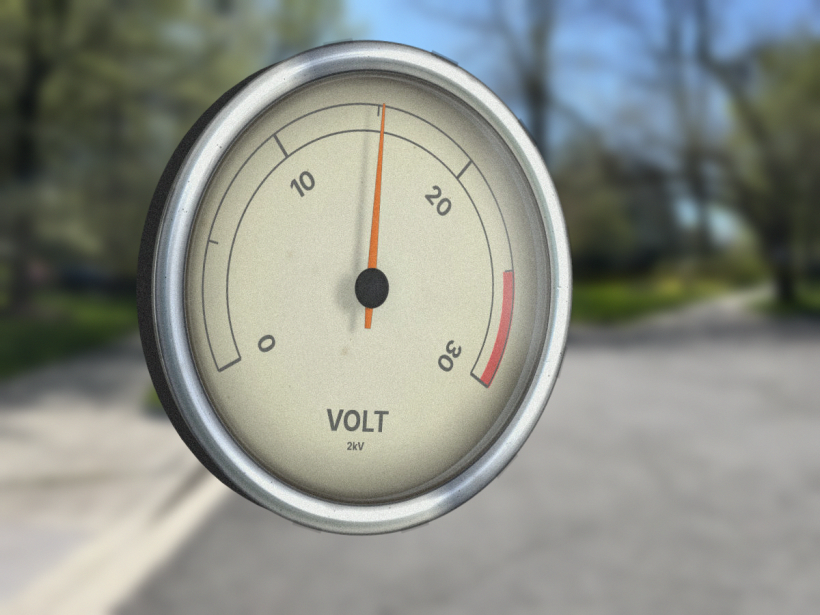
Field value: 15 V
